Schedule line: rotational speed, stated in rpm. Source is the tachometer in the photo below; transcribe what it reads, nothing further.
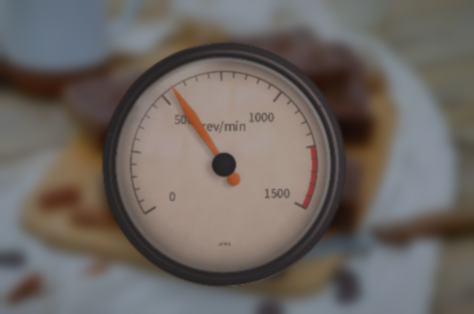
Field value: 550 rpm
